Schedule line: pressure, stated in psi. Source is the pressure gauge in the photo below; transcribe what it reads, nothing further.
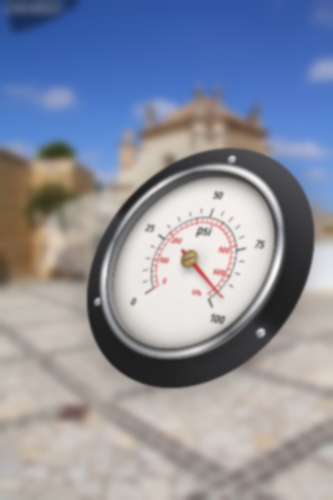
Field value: 95 psi
